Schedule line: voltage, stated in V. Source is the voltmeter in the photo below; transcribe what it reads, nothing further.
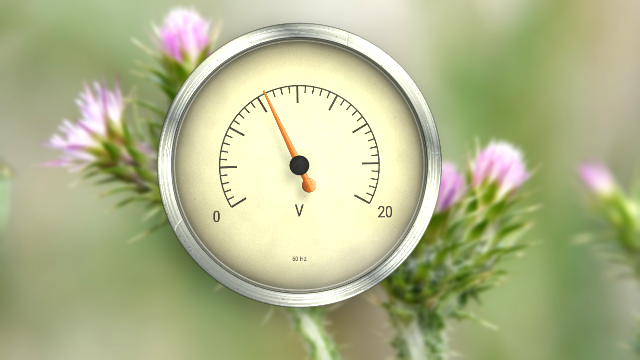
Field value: 8 V
